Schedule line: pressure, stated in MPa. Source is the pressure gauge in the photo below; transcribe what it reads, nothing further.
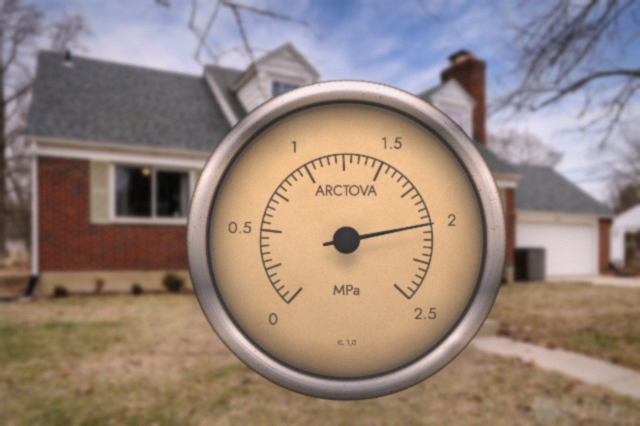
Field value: 2 MPa
